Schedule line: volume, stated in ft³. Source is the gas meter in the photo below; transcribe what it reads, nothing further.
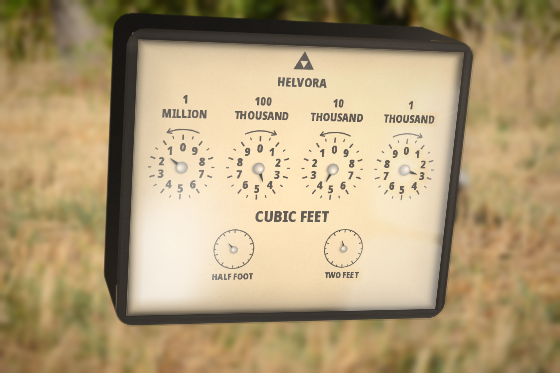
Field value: 144300 ft³
